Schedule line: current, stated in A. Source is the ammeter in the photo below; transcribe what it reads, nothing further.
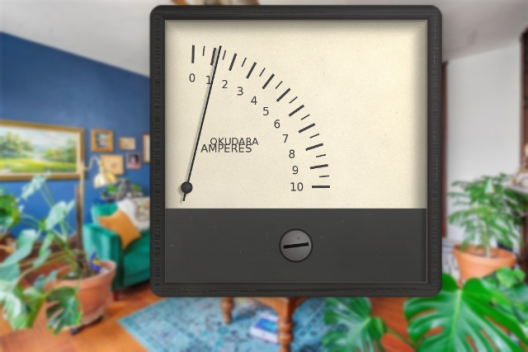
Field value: 1.25 A
